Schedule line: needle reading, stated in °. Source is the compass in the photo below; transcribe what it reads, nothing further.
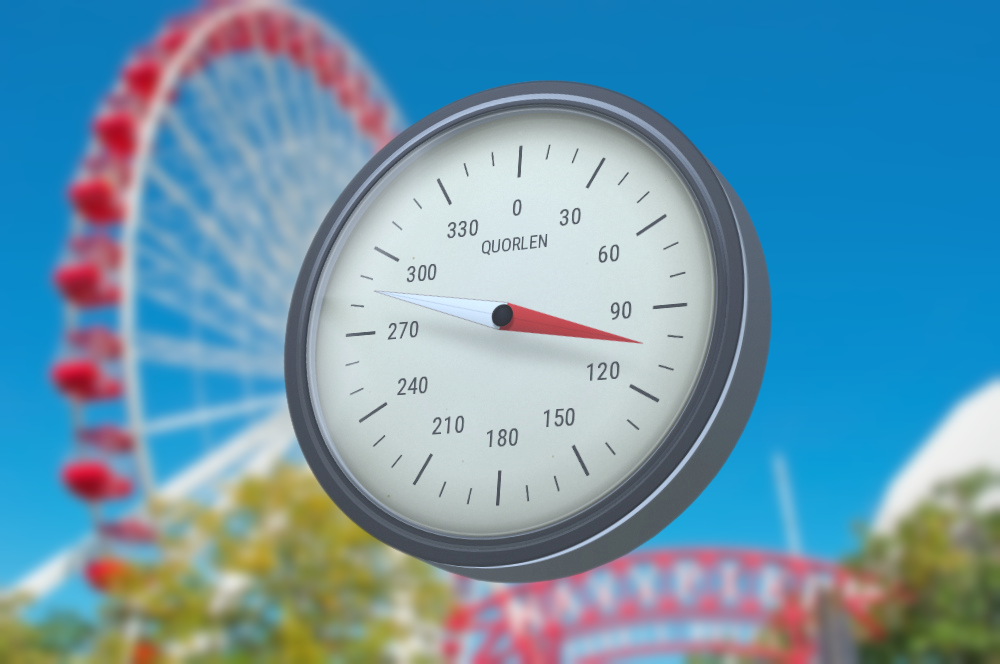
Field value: 105 °
